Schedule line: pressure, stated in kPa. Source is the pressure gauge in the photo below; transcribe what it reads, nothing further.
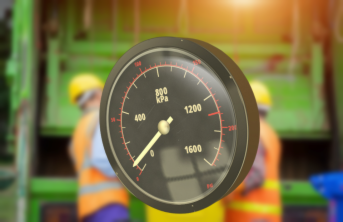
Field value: 50 kPa
